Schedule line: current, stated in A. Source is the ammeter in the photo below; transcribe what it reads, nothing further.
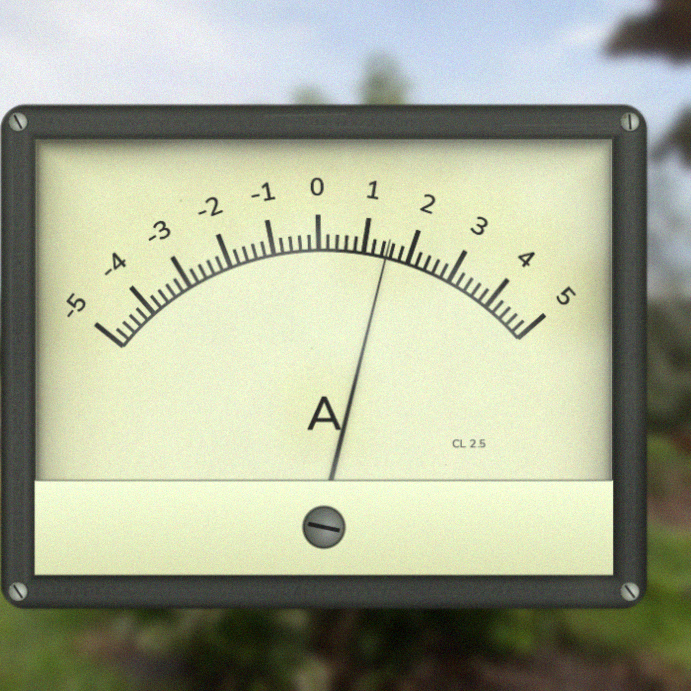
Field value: 1.5 A
